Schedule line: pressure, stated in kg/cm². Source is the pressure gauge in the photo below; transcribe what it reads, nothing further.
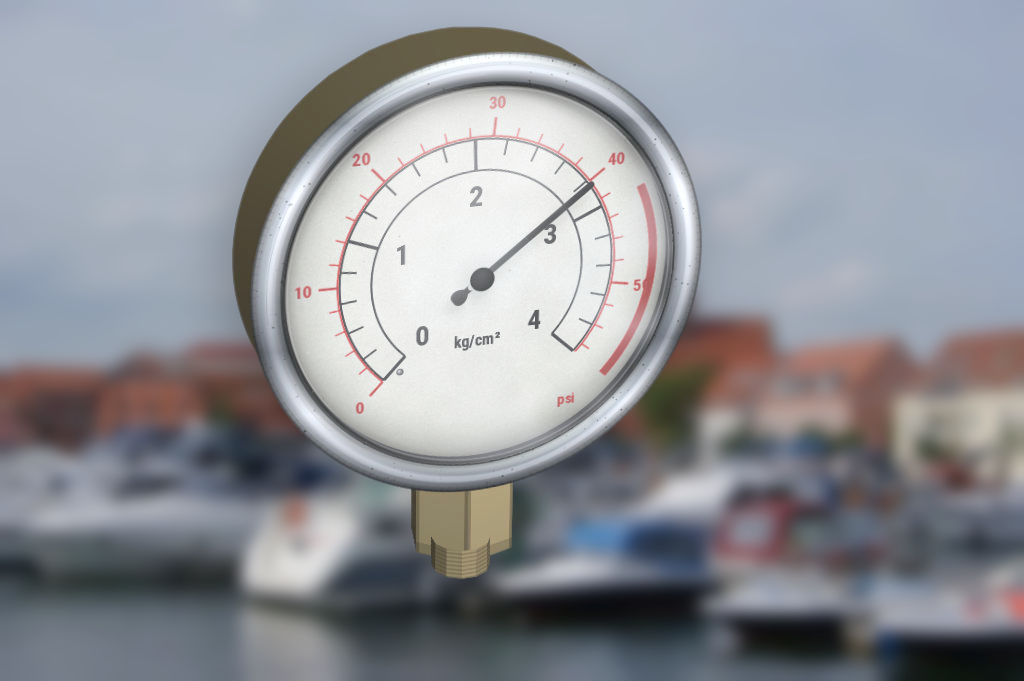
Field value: 2.8 kg/cm²
